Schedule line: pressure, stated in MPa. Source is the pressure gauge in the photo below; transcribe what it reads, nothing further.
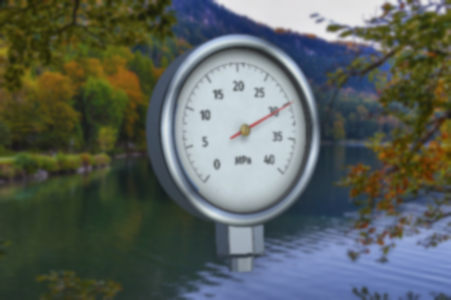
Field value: 30 MPa
